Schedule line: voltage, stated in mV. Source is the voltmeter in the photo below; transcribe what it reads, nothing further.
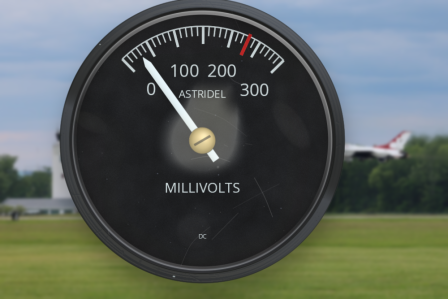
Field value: 30 mV
